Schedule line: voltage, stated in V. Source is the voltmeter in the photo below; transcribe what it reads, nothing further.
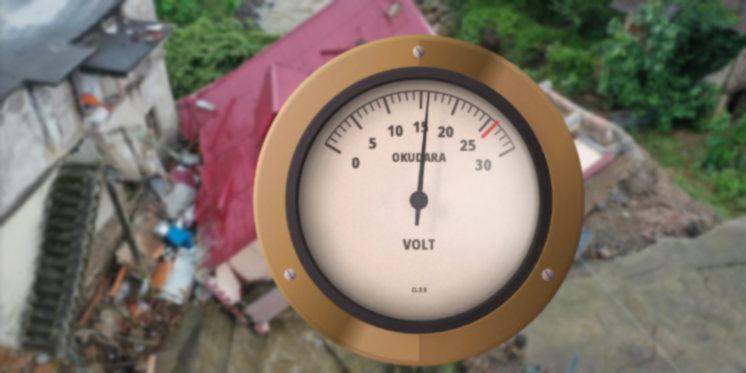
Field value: 16 V
